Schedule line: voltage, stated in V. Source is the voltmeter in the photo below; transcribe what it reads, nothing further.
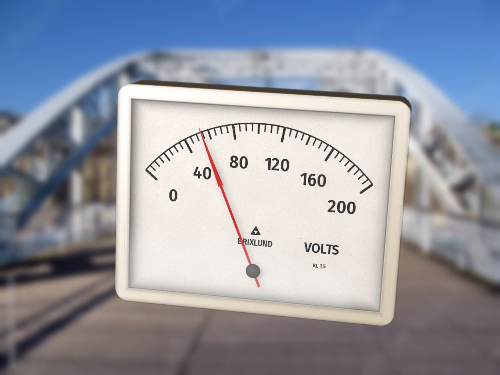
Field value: 55 V
